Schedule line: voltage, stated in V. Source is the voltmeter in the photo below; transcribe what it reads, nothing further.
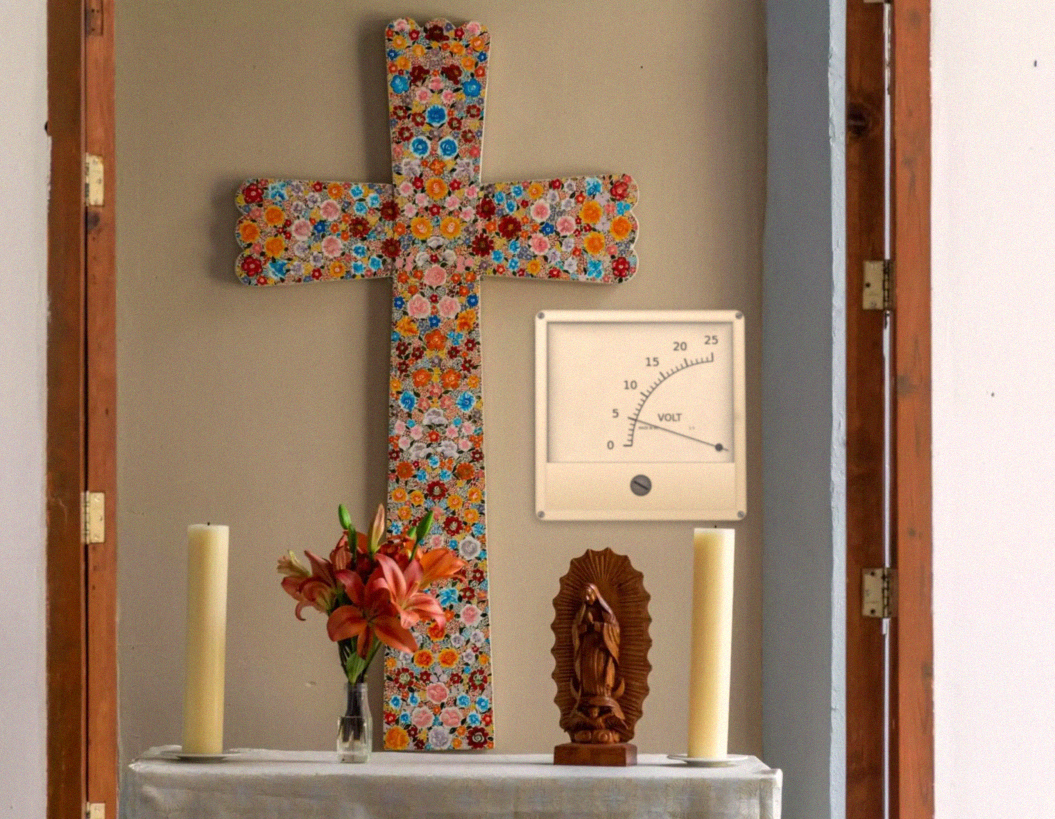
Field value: 5 V
